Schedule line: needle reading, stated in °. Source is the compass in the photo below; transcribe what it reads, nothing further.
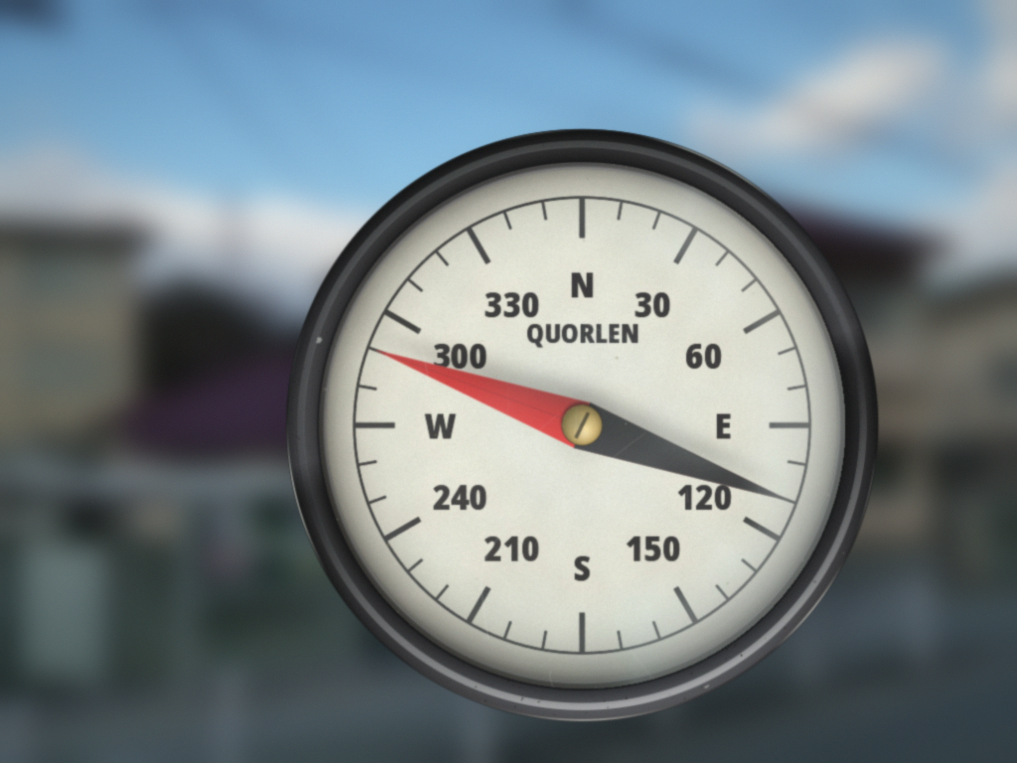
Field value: 290 °
